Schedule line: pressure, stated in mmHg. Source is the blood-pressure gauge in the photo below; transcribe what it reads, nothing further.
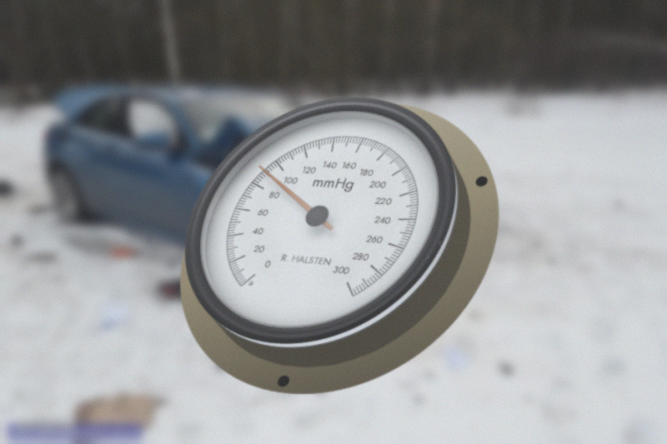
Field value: 90 mmHg
